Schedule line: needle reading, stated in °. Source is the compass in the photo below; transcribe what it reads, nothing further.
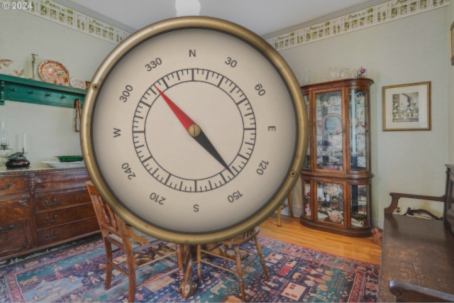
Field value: 320 °
